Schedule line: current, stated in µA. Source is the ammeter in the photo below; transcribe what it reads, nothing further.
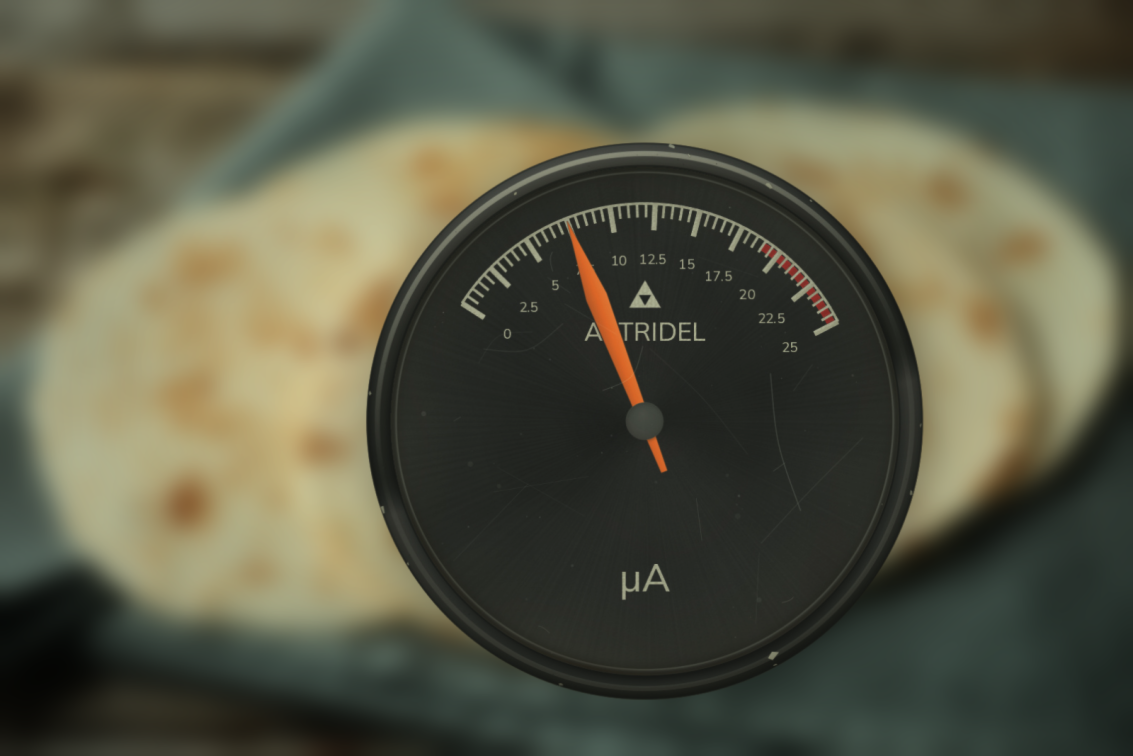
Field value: 7.5 µA
